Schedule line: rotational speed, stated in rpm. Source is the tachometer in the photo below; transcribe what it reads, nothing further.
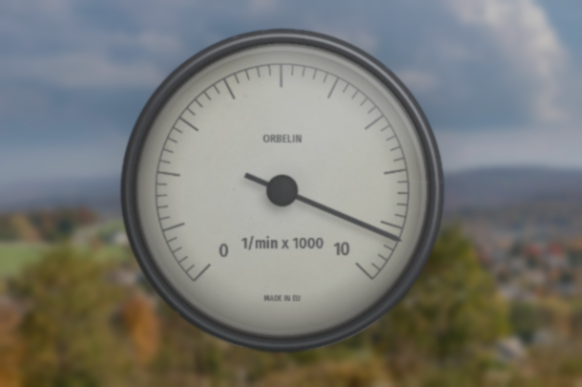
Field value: 9200 rpm
